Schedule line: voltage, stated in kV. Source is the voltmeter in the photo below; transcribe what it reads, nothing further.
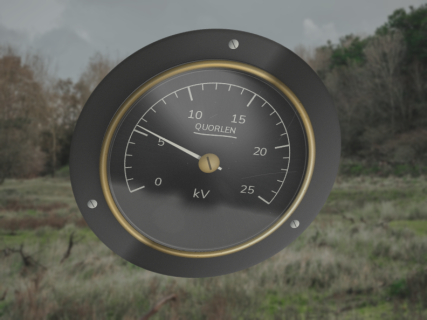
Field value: 5.5 kV
